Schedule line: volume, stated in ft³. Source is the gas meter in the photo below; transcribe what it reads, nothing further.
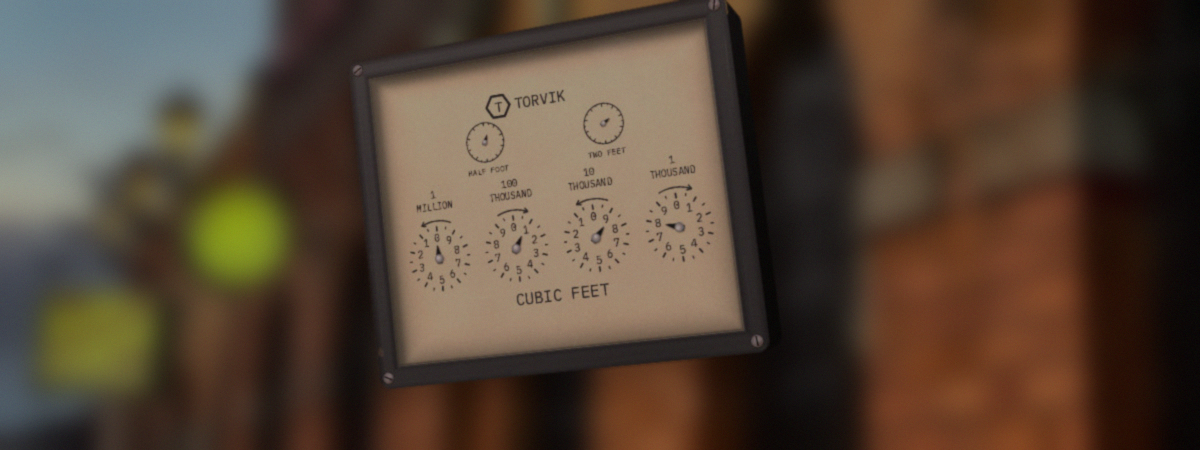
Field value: 8800 ft³
